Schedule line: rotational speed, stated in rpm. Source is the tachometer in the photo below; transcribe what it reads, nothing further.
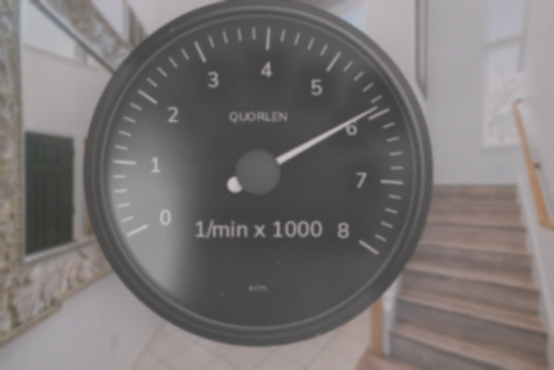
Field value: 5900 rpm
